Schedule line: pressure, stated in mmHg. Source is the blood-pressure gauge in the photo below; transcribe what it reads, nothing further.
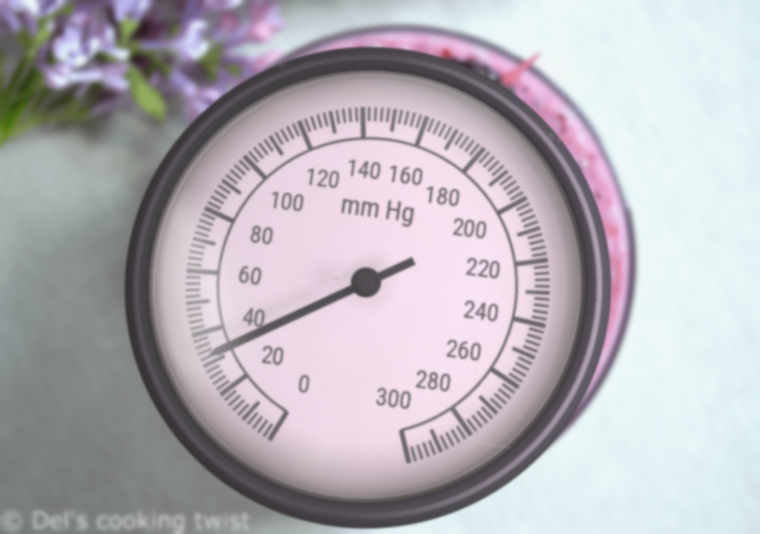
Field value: 32 mmHg
